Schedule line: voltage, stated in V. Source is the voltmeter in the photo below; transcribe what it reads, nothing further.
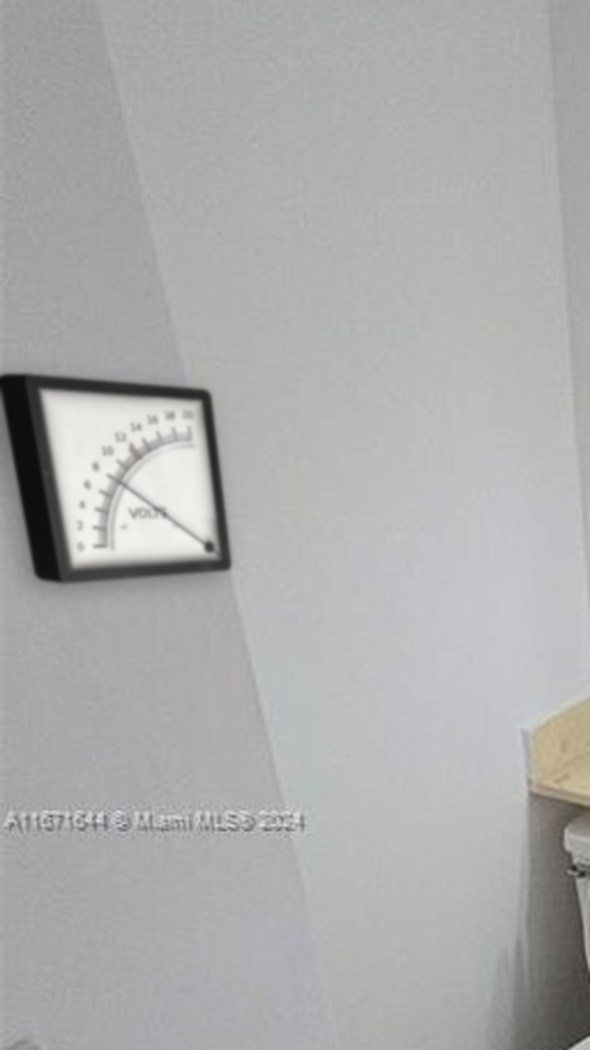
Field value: 8 V
